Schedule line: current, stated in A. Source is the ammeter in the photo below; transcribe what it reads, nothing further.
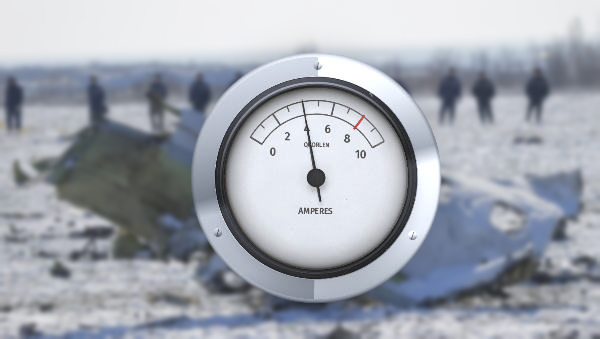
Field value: 4 A
